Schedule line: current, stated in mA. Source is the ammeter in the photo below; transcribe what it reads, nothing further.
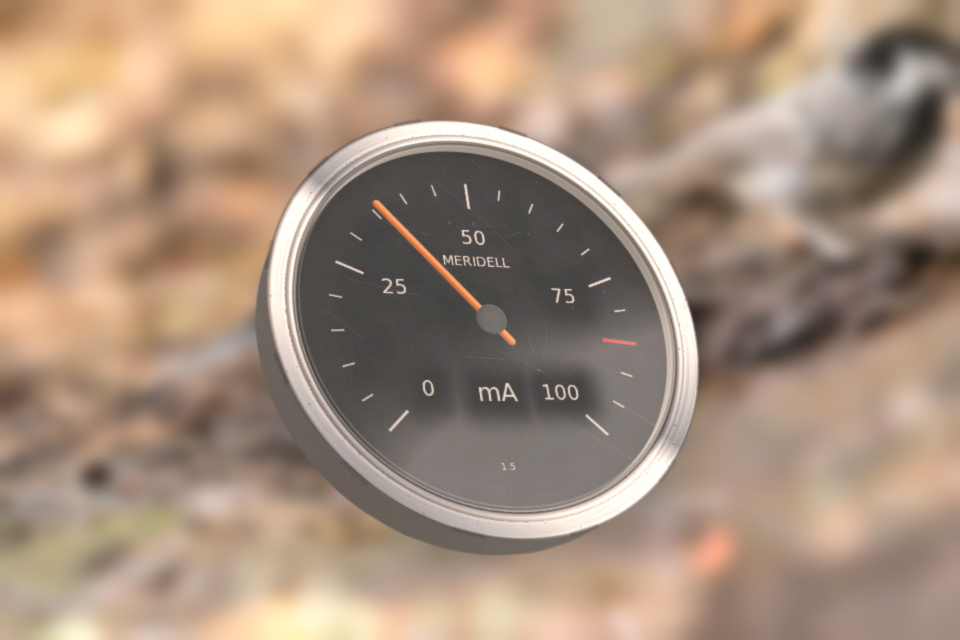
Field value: 35 mA
